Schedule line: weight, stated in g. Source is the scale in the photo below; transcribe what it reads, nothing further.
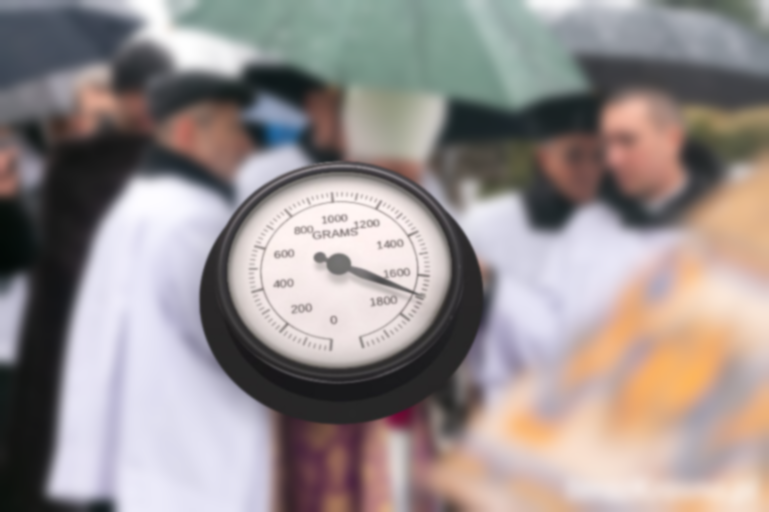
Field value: 1700 g
